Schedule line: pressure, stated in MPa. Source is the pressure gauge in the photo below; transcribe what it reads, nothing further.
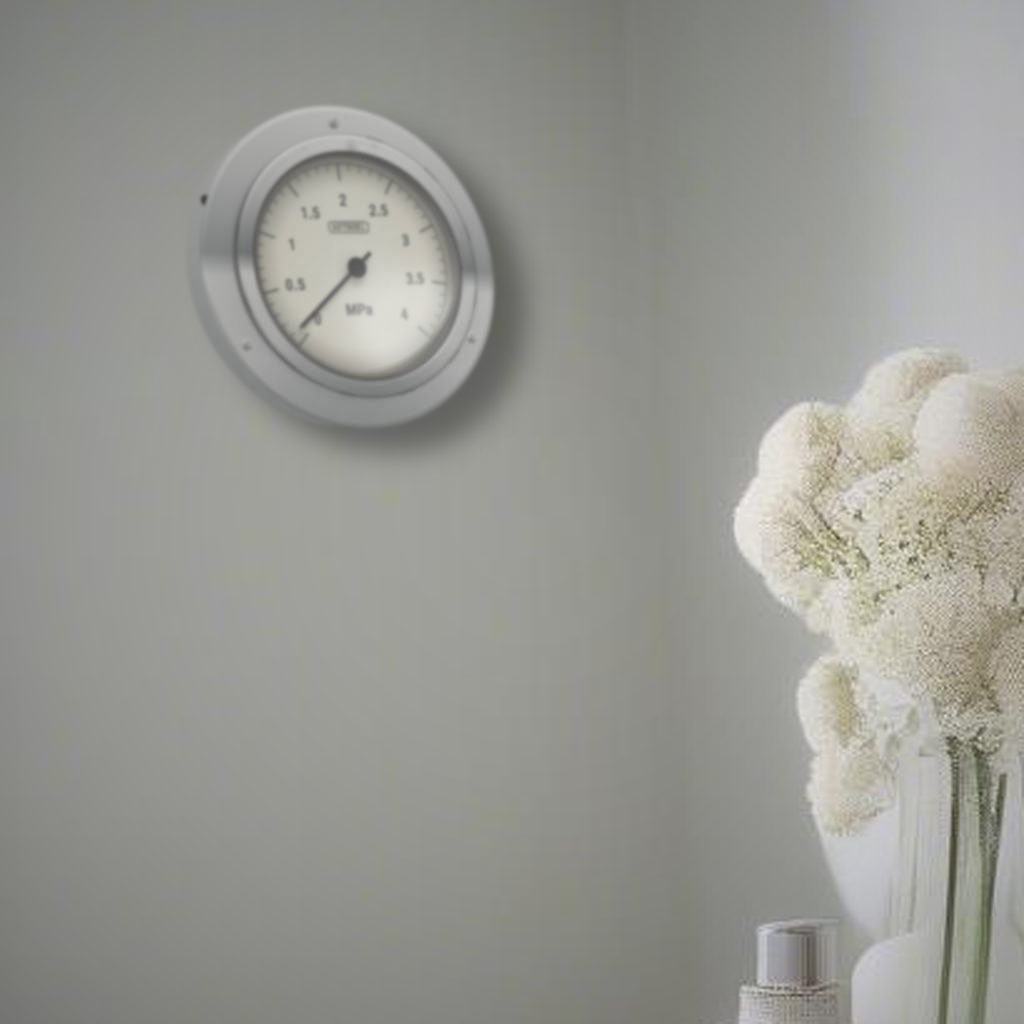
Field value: 0.1 MPa
